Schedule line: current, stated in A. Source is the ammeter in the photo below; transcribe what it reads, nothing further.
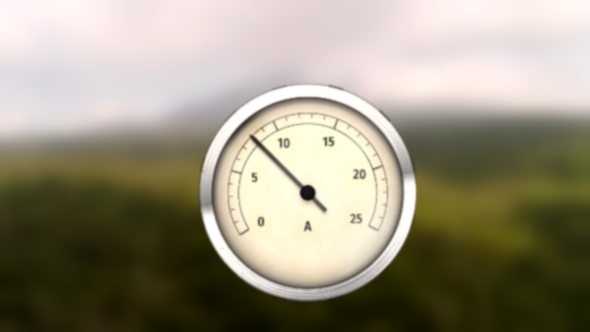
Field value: 8 A
